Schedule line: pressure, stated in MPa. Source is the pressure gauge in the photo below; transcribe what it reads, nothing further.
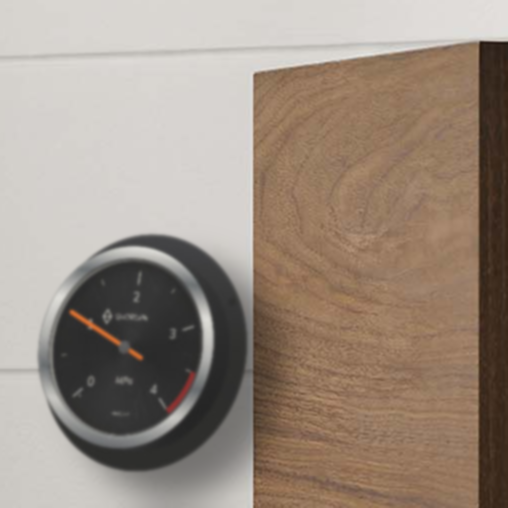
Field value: 1 MPa
